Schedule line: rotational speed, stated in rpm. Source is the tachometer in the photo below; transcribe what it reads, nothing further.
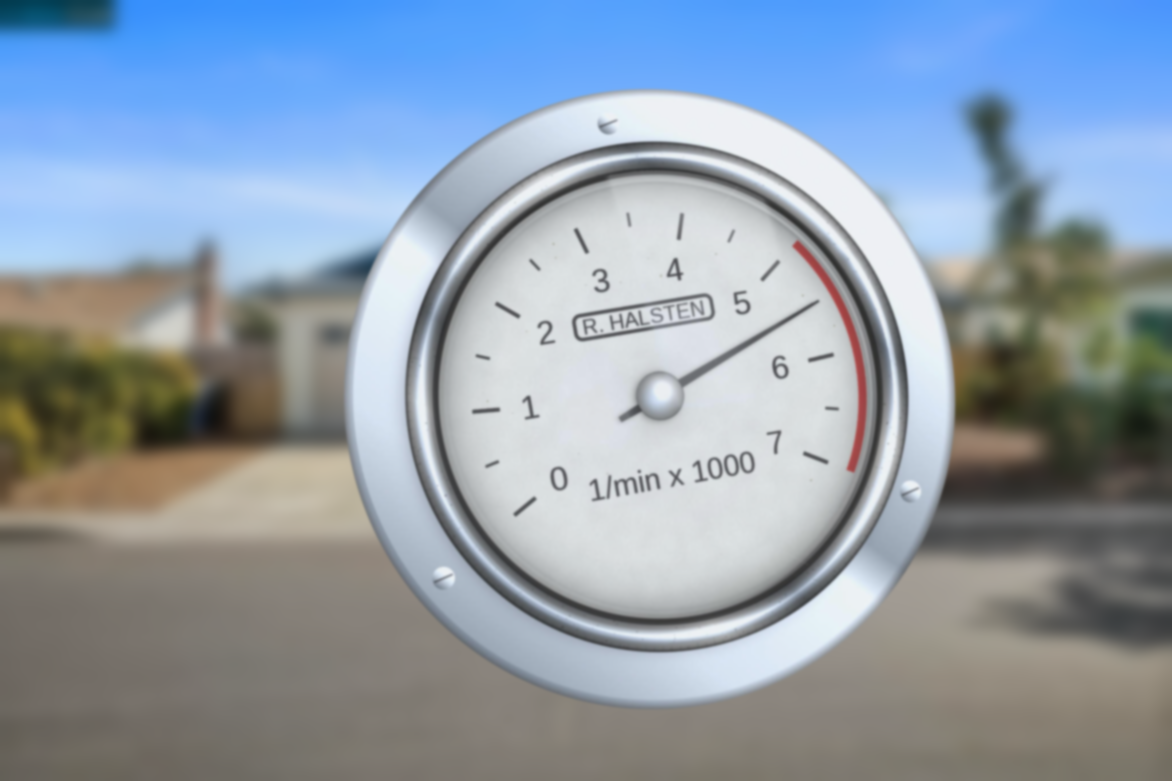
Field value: 5500 rpm
